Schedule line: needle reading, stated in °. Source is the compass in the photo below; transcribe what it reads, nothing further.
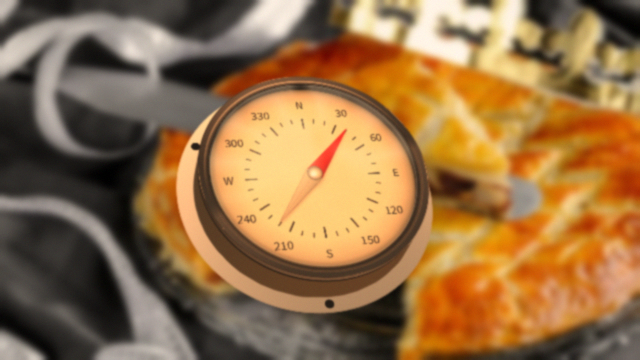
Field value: 40 °
